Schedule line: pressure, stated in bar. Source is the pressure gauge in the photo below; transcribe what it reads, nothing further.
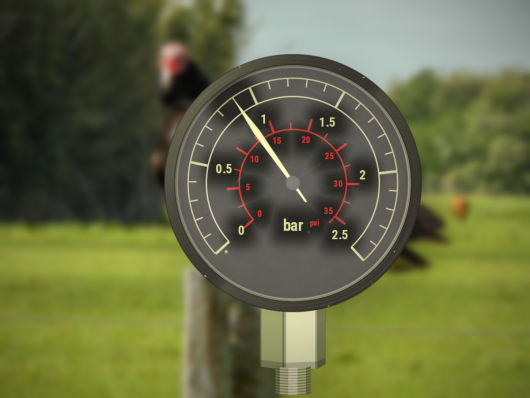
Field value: 0.9 bar
